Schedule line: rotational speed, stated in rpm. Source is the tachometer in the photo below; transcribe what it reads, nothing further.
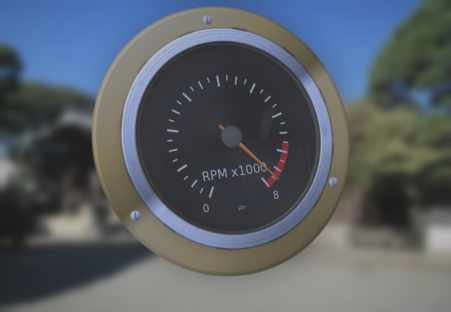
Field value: 7750 rpm
